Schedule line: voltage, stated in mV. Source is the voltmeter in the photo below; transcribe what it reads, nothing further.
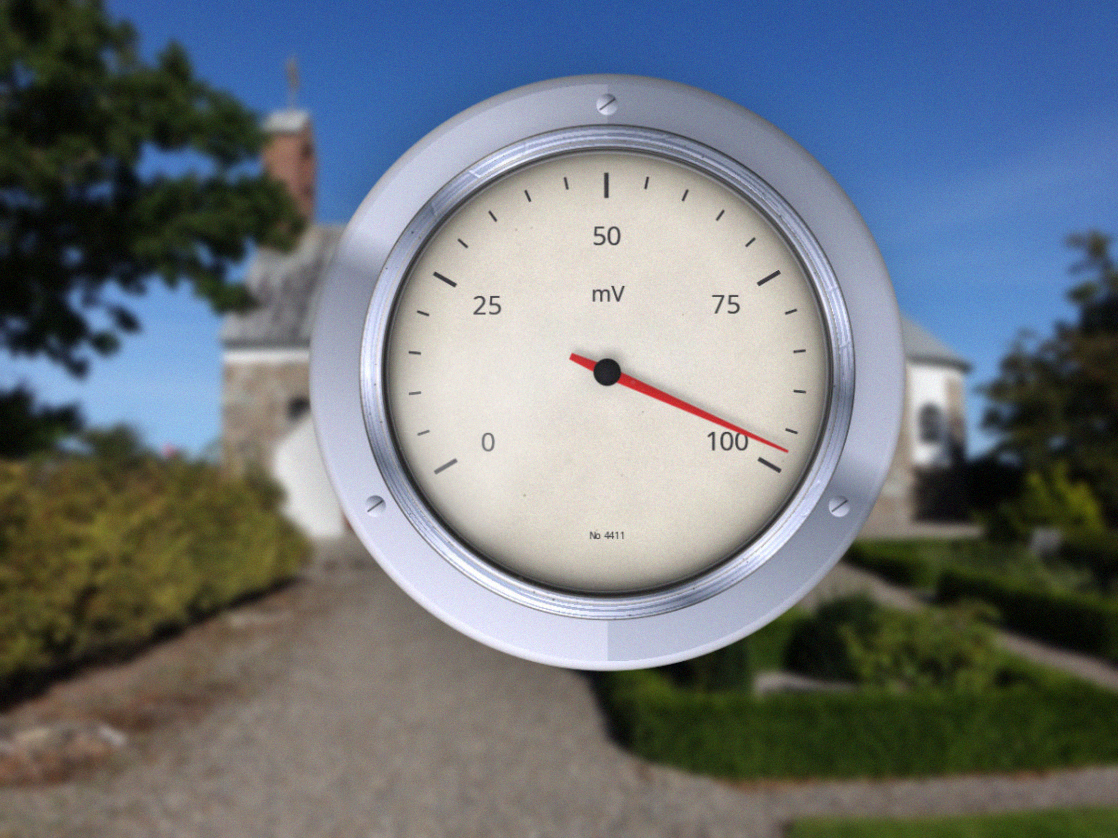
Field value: 97.5 mV
